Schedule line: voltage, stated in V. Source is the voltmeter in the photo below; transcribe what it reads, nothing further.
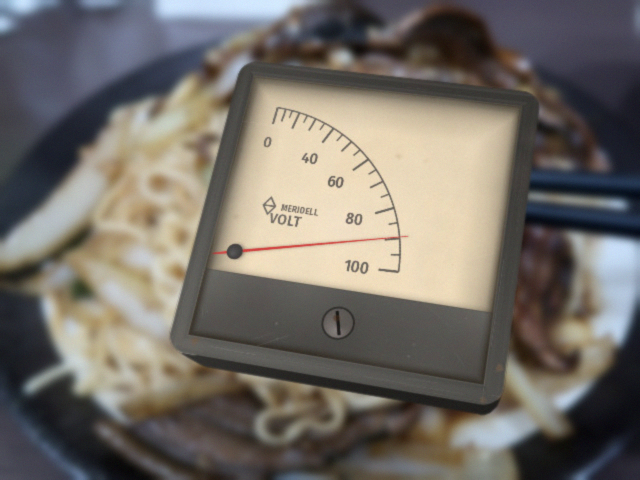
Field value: 90 V
